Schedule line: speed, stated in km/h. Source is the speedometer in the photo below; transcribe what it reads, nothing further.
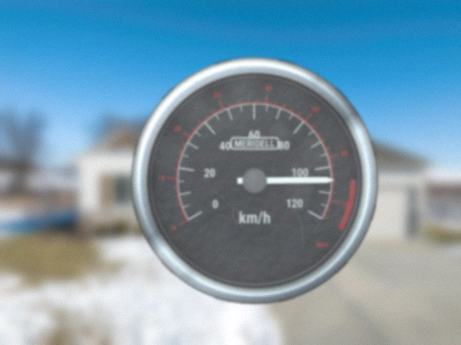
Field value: 105 km/h
